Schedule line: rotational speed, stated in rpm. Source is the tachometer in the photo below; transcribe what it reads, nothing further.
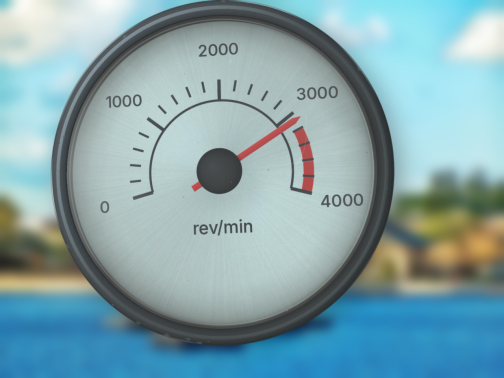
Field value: 3100 rpm
